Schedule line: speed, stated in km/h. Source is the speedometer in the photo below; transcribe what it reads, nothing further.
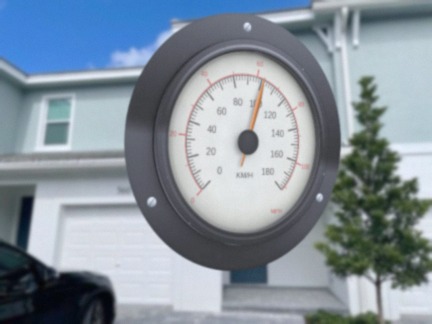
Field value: 100 km/h
